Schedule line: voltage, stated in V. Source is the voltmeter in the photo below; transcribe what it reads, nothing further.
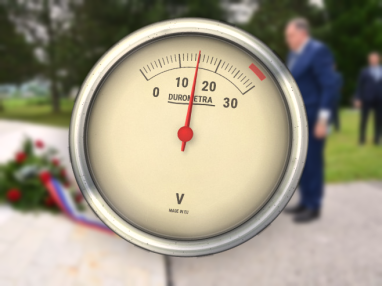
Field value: 15 V
